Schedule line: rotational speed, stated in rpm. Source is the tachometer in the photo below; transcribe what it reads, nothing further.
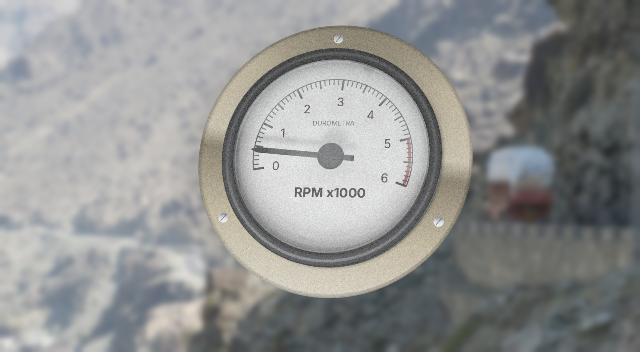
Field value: 400 rpm
